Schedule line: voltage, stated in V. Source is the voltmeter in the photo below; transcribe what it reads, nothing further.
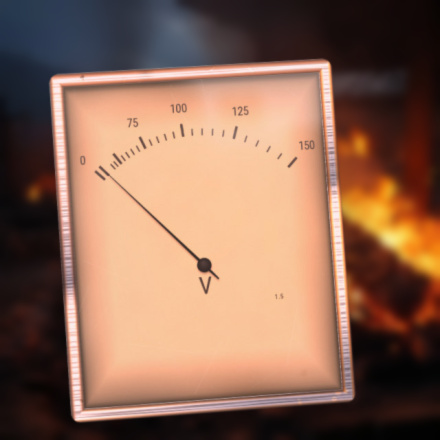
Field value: 25 V
